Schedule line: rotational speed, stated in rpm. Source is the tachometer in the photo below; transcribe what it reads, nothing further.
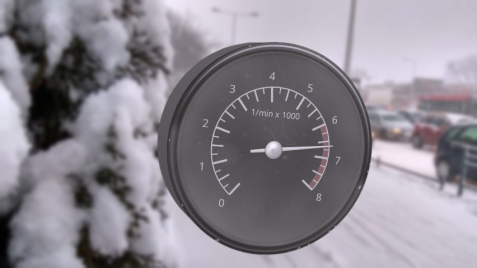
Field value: 6625 rpm
